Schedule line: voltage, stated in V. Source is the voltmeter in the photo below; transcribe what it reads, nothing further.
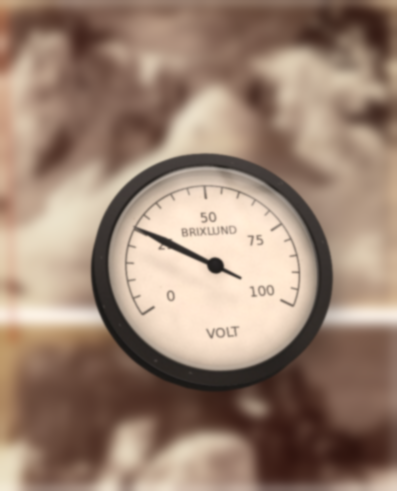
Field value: 25 V
